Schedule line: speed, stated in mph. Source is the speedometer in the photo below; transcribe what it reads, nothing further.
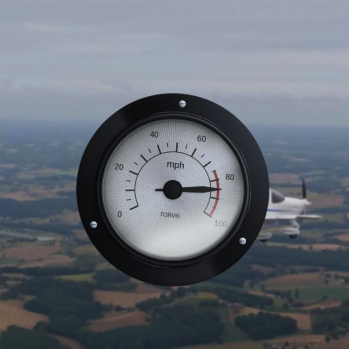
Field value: 85 mph
